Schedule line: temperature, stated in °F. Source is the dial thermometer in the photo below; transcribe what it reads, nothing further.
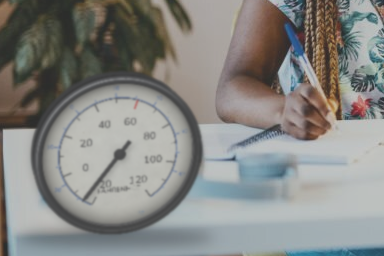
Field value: -15 °F
